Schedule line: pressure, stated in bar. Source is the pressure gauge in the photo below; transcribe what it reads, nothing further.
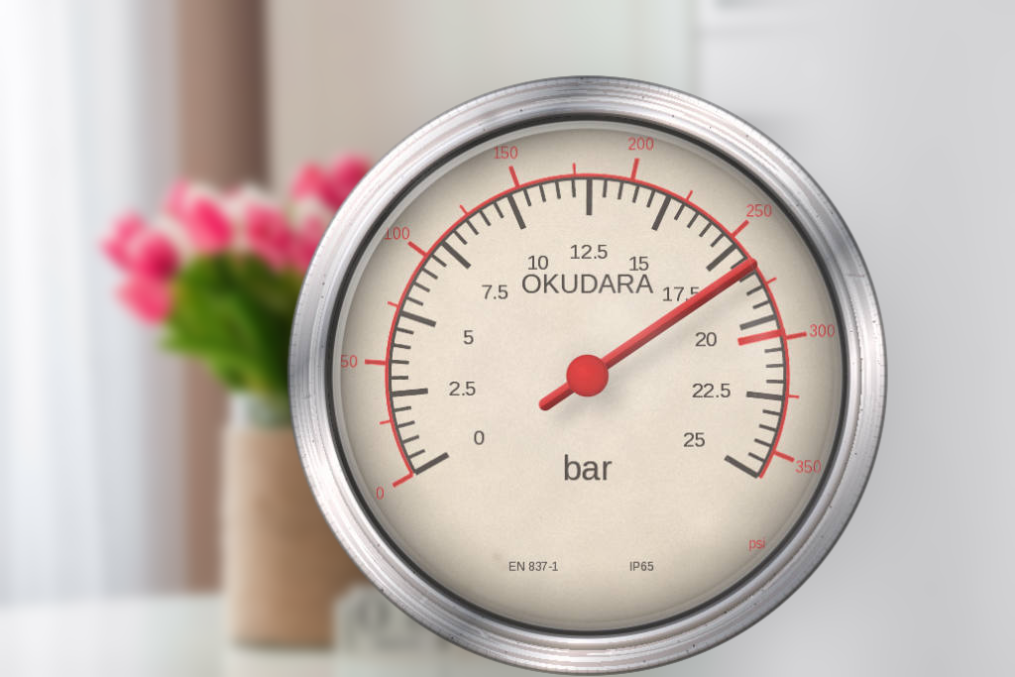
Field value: 18.25 bar
